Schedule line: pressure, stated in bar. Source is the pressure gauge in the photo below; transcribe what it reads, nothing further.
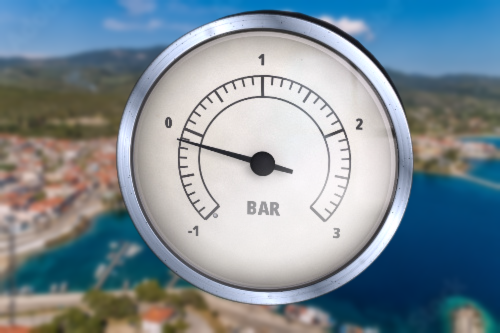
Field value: -0.1 bar
